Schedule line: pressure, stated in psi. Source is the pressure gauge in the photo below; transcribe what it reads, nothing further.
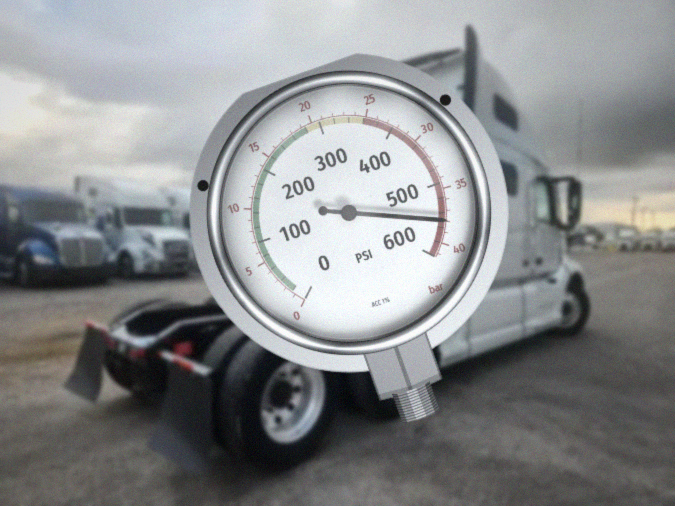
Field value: 550 psi
